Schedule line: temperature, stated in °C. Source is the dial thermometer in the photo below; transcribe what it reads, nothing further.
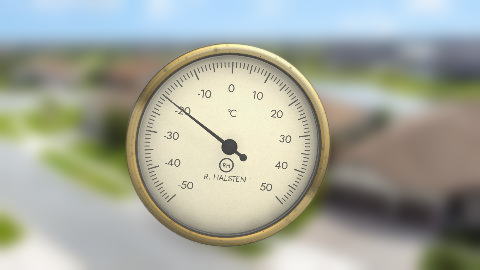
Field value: -20 °C
